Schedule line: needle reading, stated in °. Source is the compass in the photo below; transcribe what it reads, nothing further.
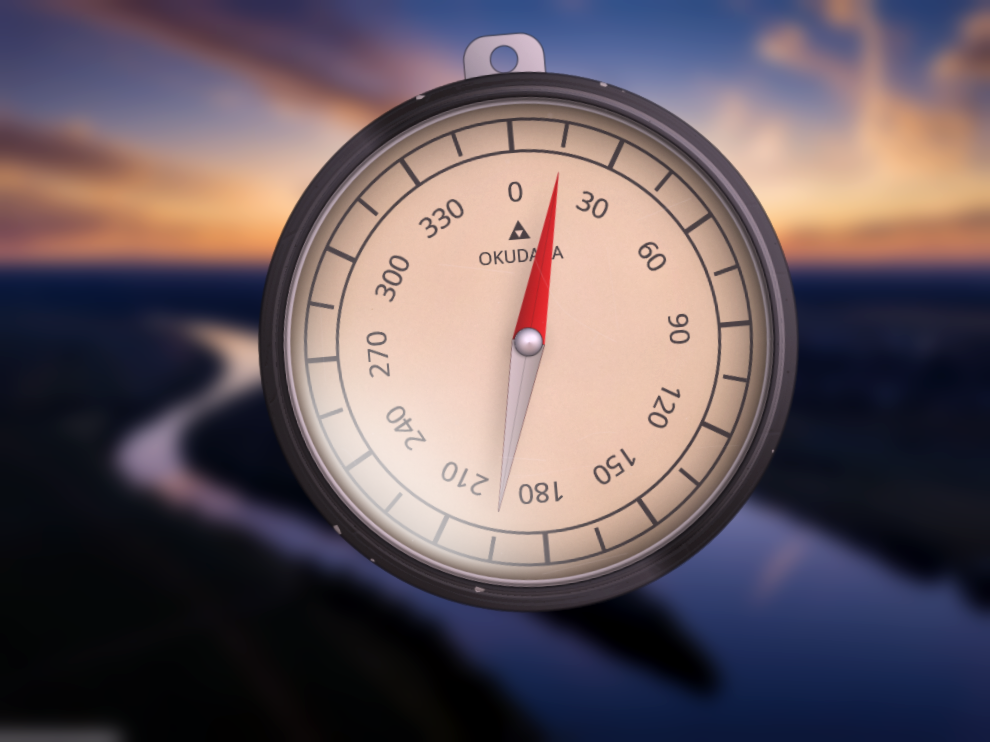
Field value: 15 °
